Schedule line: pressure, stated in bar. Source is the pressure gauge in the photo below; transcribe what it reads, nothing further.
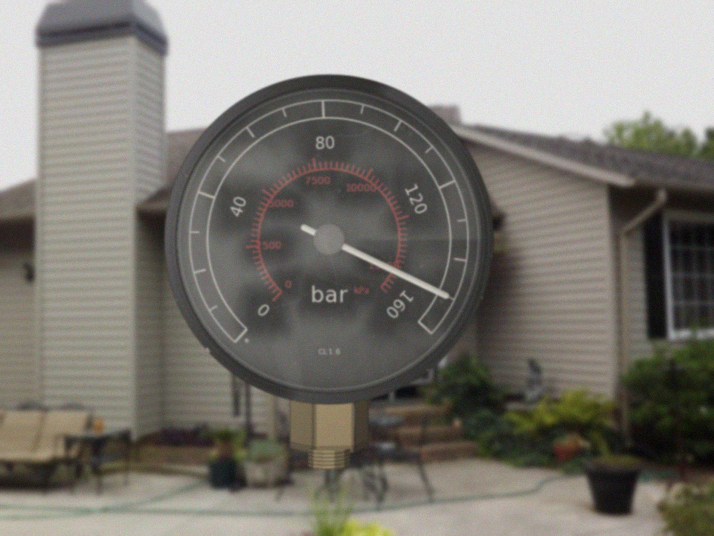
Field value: 150 bar
